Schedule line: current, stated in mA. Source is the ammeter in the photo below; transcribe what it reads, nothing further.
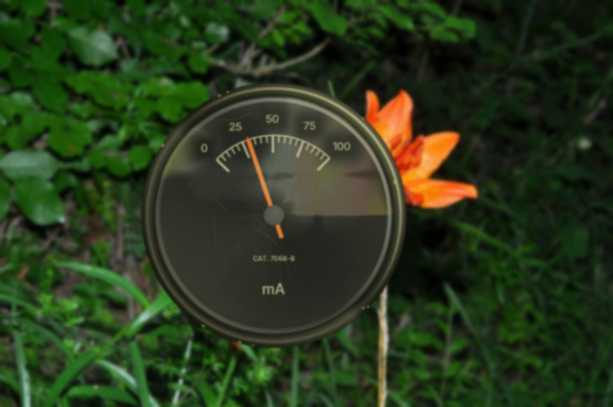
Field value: 30 mA
